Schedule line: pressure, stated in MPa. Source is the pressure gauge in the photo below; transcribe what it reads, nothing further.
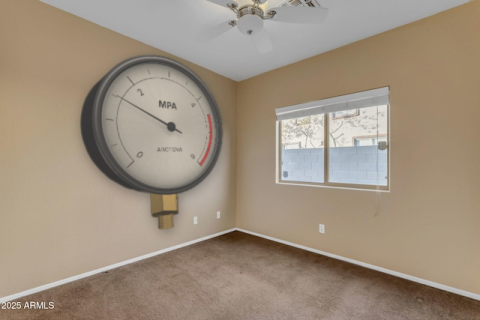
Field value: 1.5 MPa
